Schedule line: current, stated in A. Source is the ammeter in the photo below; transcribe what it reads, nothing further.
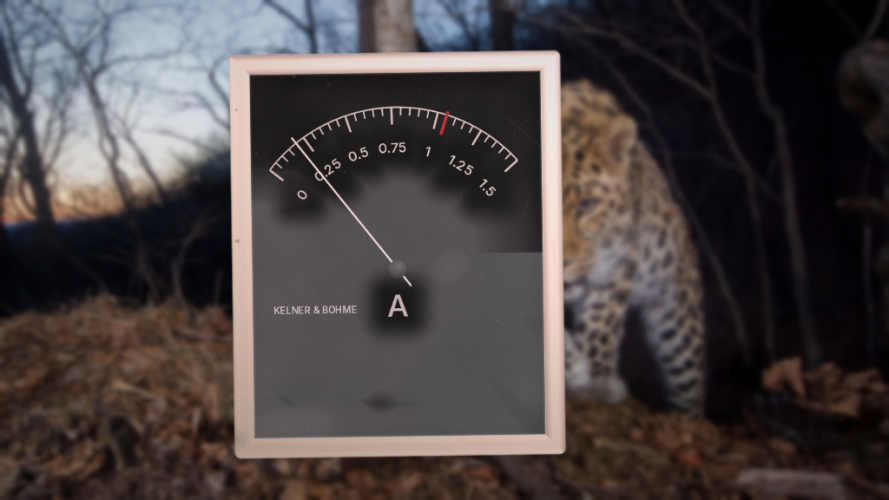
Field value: 0.2 A
